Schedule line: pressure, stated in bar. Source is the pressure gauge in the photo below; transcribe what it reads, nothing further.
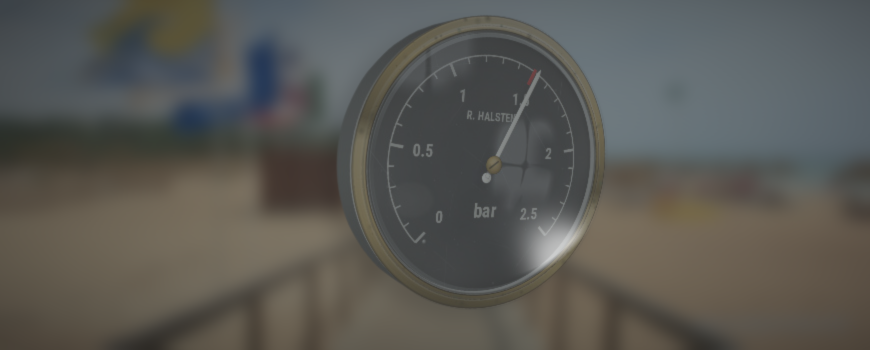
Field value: 1.5 bar
